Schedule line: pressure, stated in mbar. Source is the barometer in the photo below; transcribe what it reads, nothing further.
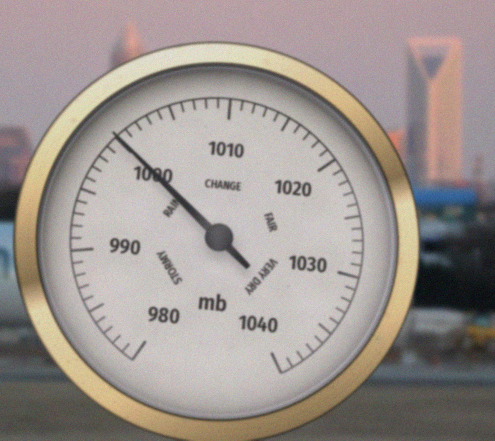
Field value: 1000 mbar
